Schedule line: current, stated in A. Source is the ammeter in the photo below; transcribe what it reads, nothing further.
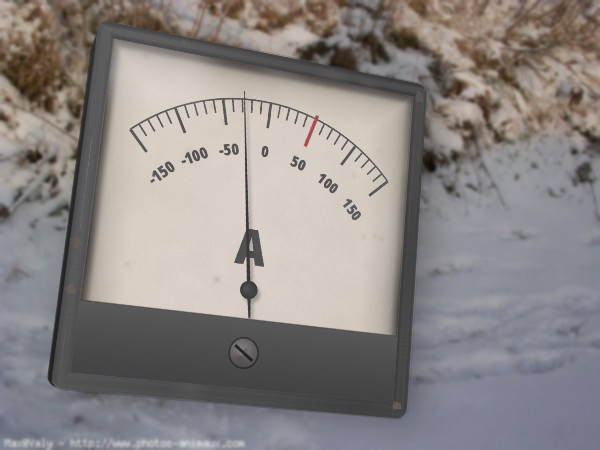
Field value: -30 A
